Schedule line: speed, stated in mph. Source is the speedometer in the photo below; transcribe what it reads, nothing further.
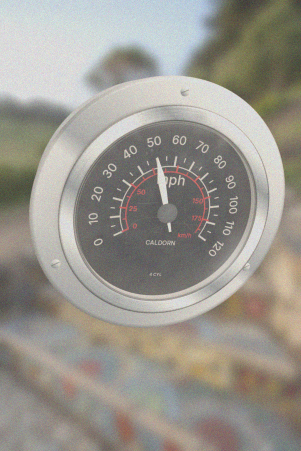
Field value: 50 mph
